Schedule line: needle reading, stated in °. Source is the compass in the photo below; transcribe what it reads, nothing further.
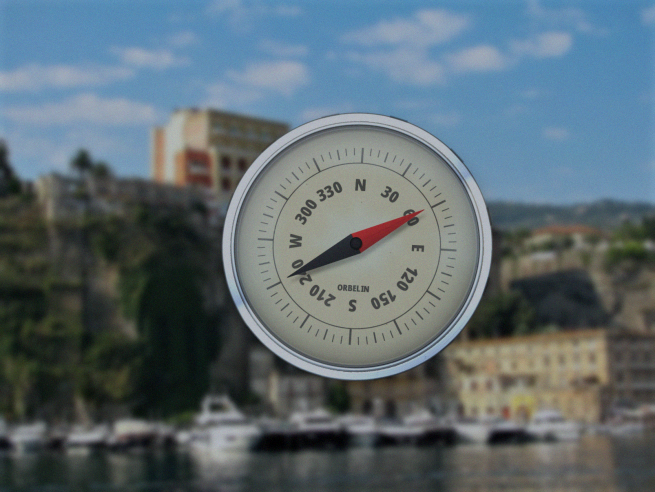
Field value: 60 °
